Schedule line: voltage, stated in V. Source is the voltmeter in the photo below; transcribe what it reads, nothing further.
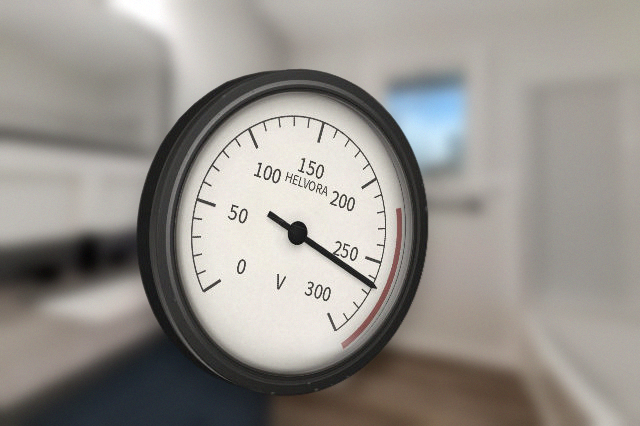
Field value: 265 V
